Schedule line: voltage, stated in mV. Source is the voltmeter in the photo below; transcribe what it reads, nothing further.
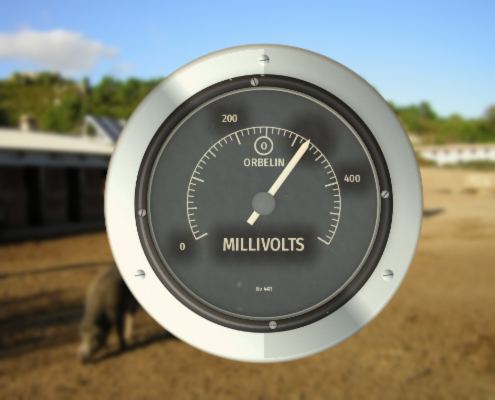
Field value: 320 mV
